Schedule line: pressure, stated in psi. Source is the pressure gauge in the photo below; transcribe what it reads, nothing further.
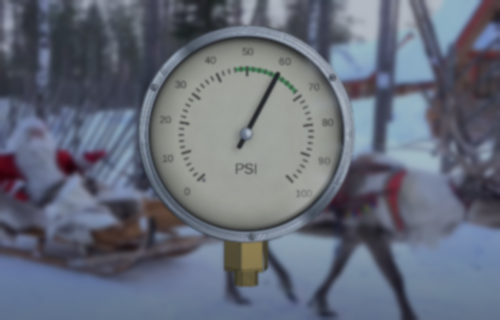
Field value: 60 psi
